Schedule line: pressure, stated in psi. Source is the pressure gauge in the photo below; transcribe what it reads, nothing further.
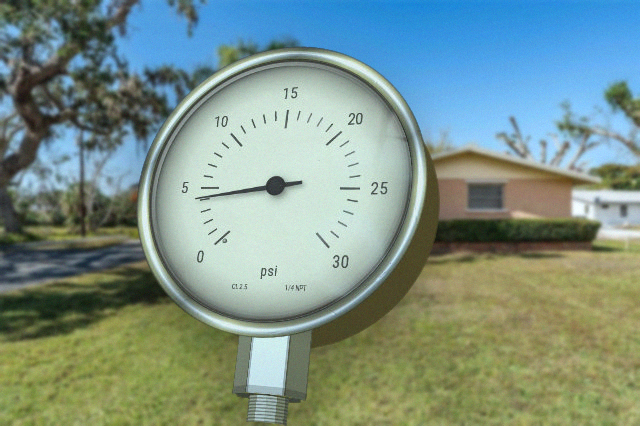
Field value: 4 psi
